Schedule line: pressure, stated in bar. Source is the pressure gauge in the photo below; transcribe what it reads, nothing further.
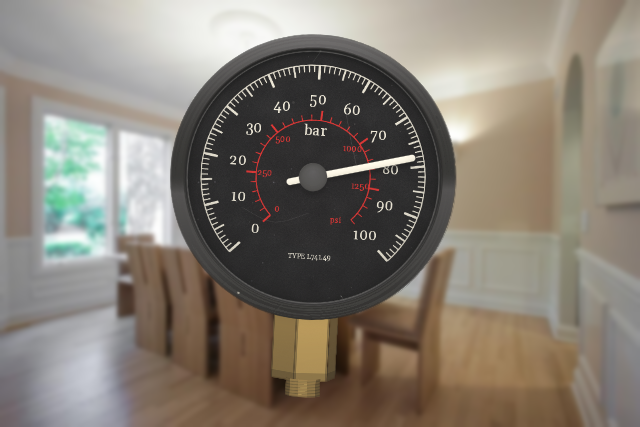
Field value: 78 bar
